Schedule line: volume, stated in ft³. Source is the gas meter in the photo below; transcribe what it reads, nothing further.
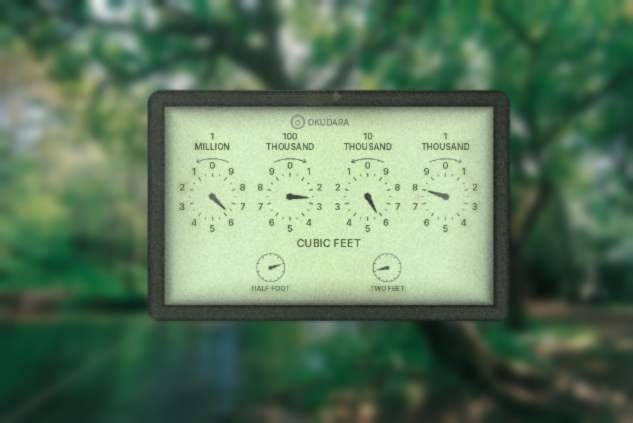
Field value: 625800 ft³
